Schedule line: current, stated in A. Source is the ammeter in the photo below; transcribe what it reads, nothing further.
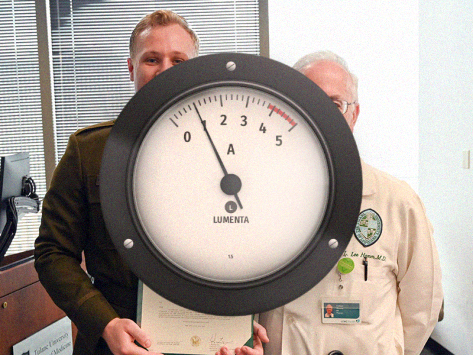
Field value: 1 A
